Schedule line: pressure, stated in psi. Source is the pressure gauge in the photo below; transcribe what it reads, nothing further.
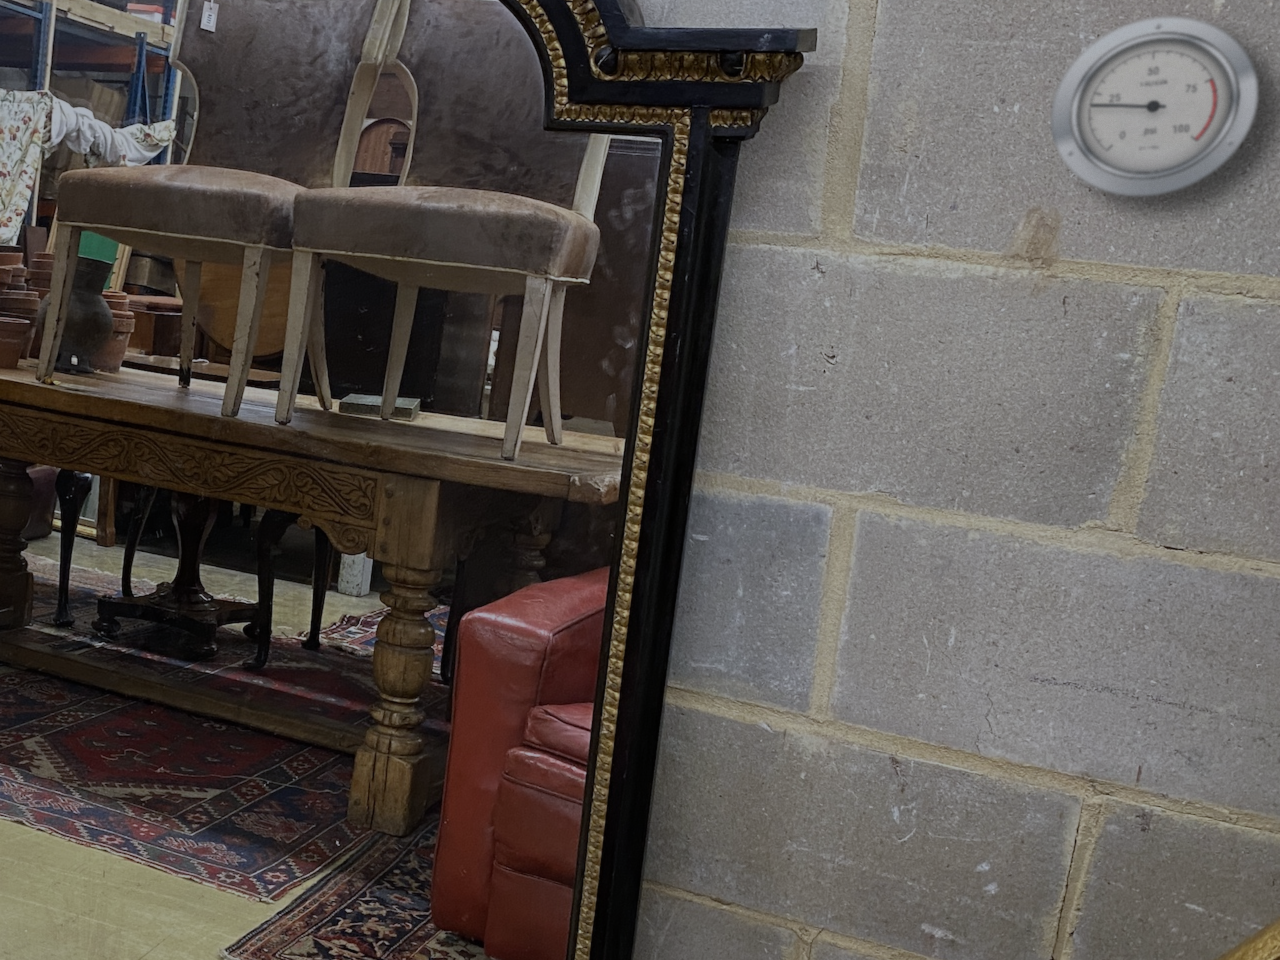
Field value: 20 psi
